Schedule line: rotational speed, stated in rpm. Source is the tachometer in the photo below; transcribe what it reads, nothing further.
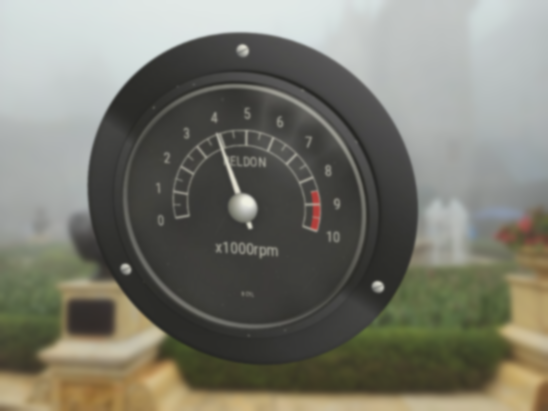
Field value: 4000 rpm
